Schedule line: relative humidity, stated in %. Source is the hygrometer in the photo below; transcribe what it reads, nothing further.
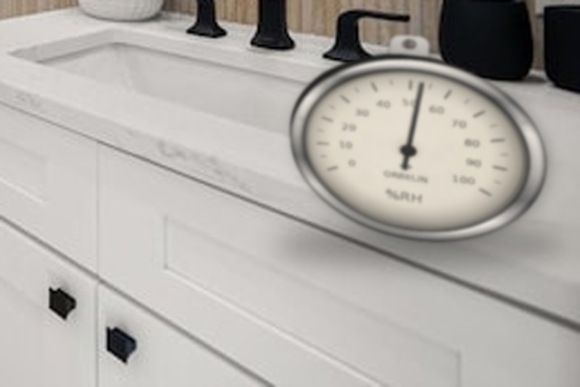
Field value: 52.5 %
